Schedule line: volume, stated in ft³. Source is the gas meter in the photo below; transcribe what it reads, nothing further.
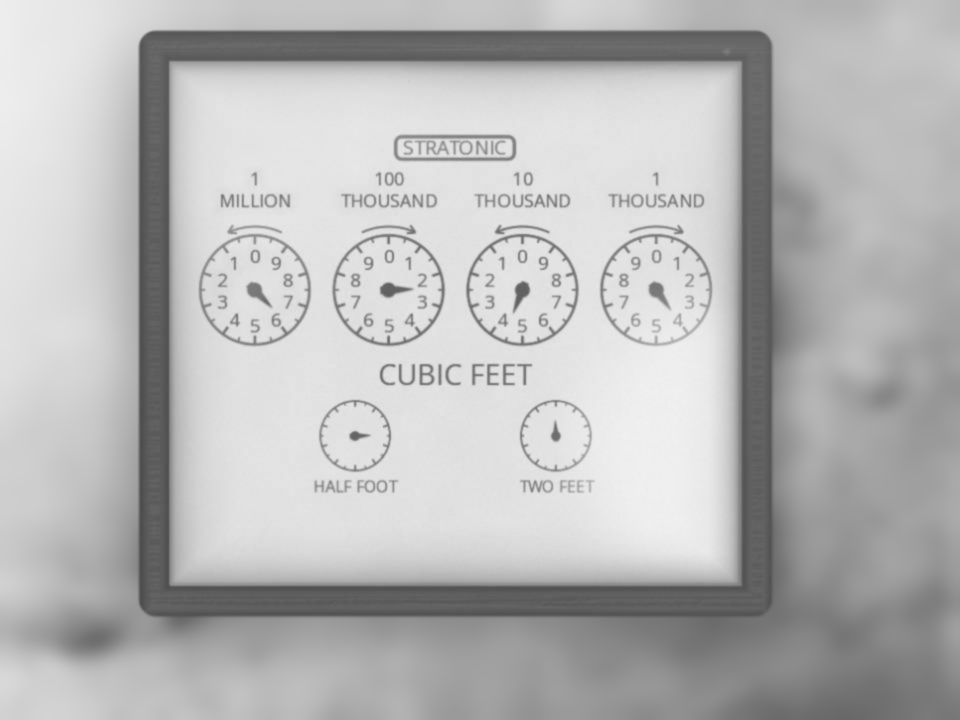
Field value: 624400 ft³
